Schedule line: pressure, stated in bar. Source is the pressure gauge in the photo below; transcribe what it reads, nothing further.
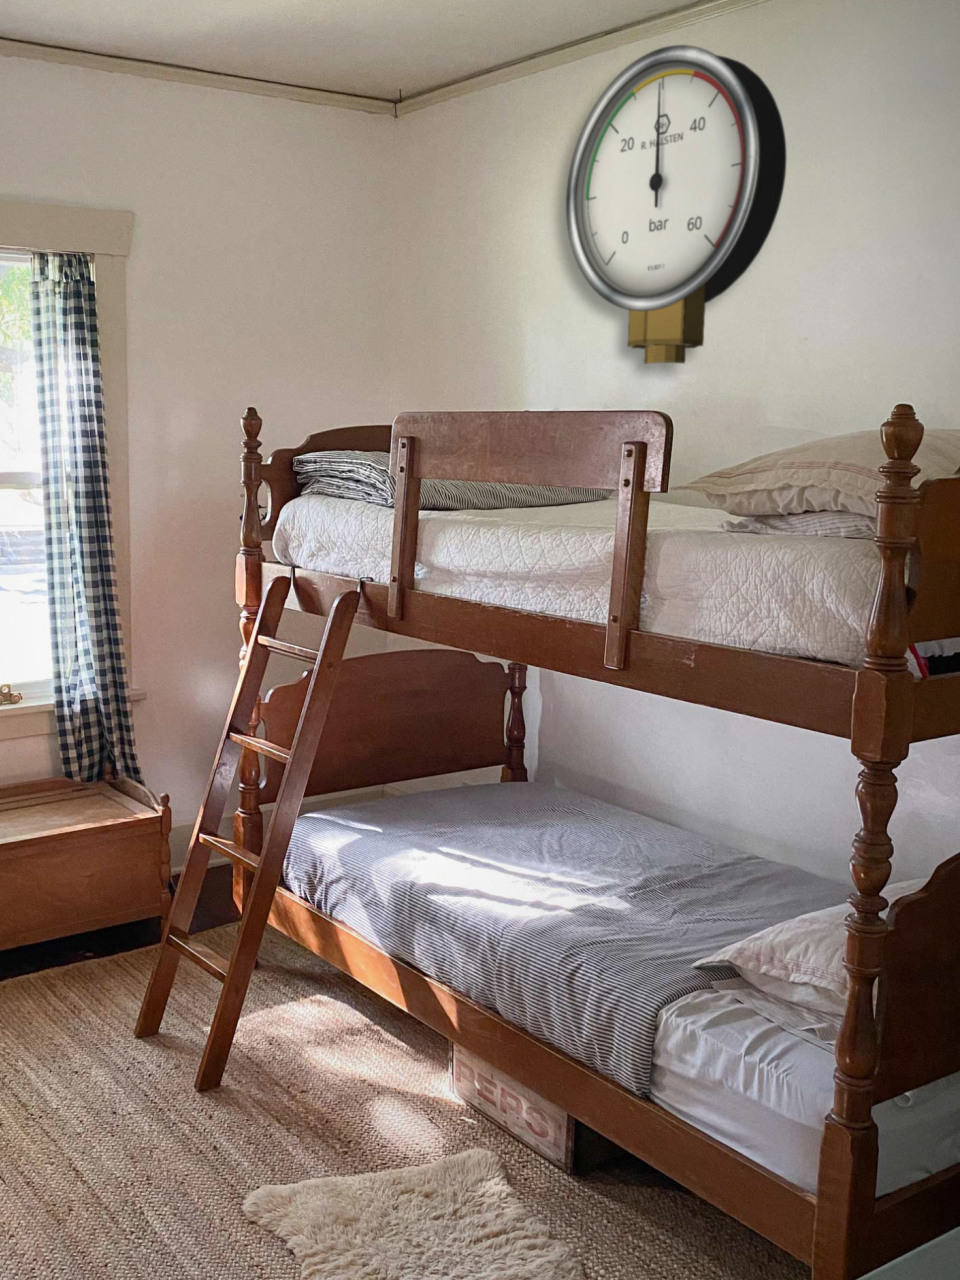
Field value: 30 bar
